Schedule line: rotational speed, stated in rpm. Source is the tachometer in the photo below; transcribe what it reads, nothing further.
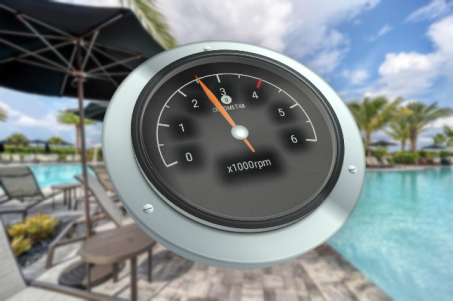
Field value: 2500 rpm
